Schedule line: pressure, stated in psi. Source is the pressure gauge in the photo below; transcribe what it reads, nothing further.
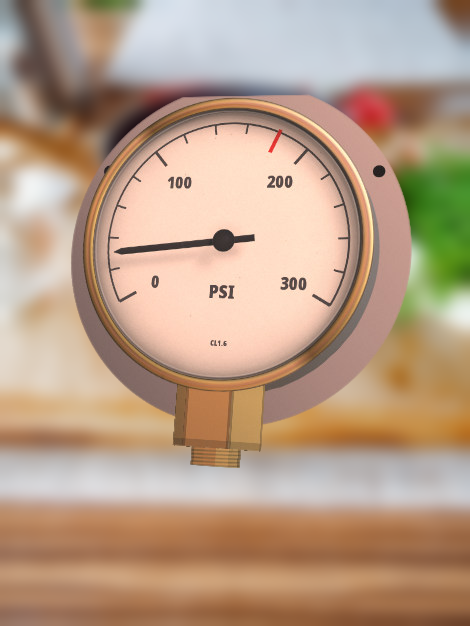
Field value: 30 psi
